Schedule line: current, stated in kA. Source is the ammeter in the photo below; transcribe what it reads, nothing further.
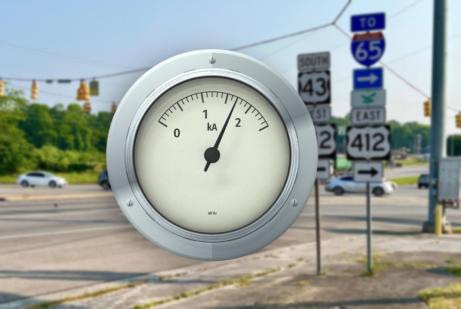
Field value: 1.7 kA
